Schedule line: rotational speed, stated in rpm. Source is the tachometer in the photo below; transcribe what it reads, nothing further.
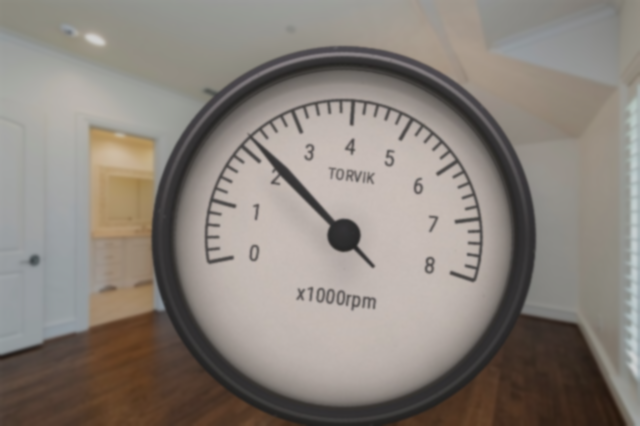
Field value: 2200 rpm
